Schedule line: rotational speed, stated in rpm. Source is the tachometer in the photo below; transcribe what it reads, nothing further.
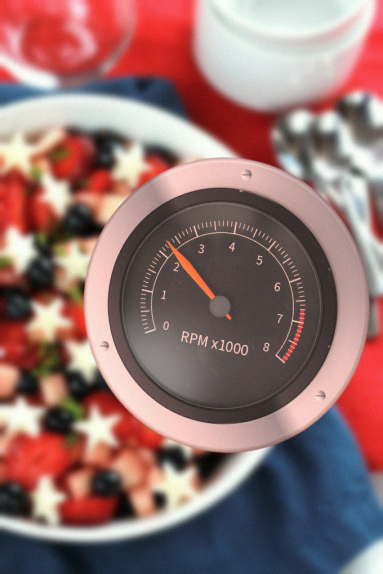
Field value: 2300 rpm
